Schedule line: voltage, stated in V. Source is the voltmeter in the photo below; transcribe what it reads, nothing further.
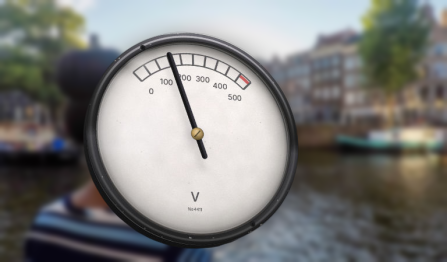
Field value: 150 V
